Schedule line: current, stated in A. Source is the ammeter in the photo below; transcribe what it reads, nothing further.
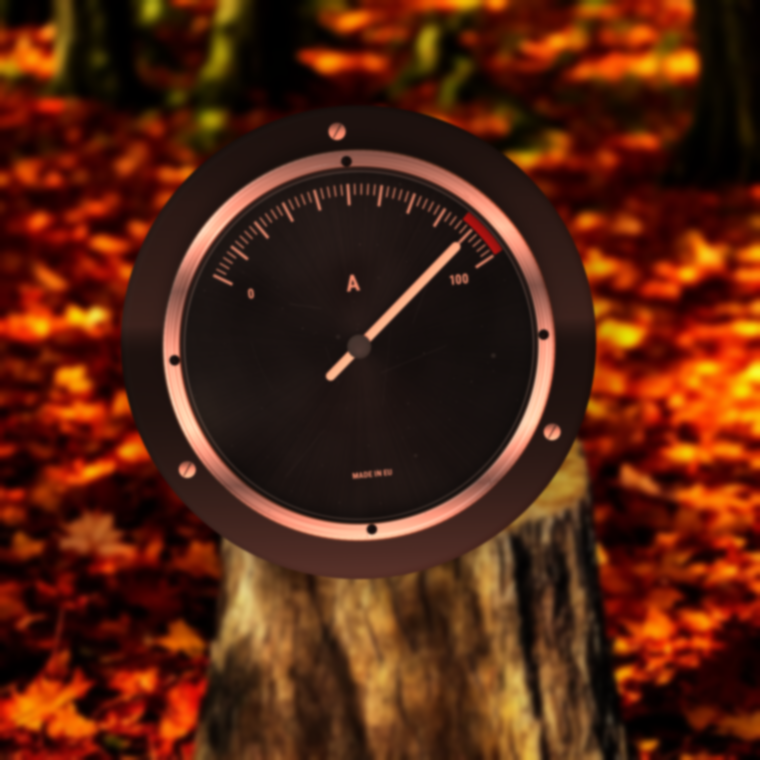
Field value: 90 A
